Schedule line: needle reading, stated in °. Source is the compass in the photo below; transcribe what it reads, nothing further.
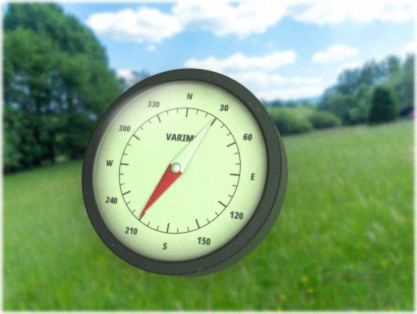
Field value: 210 °
